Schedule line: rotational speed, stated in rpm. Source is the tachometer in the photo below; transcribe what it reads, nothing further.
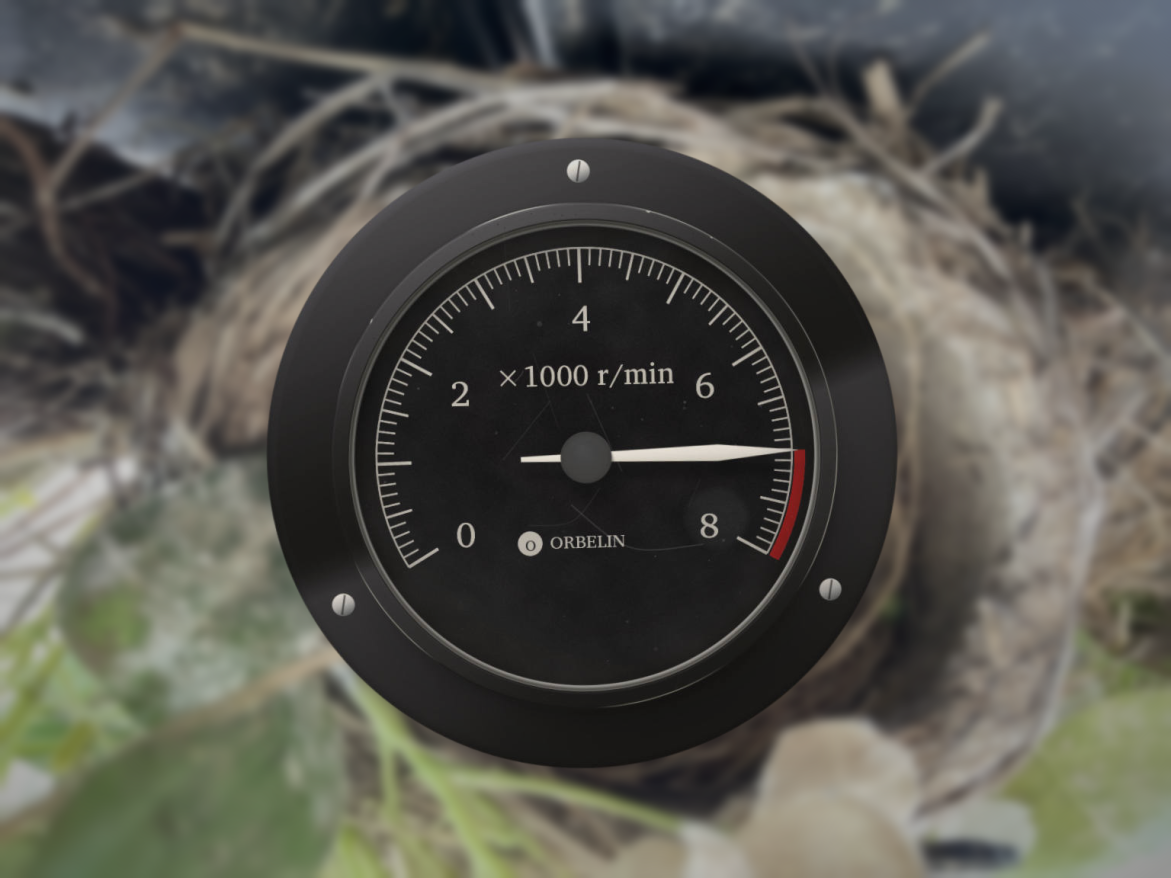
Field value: 7000 rpm
